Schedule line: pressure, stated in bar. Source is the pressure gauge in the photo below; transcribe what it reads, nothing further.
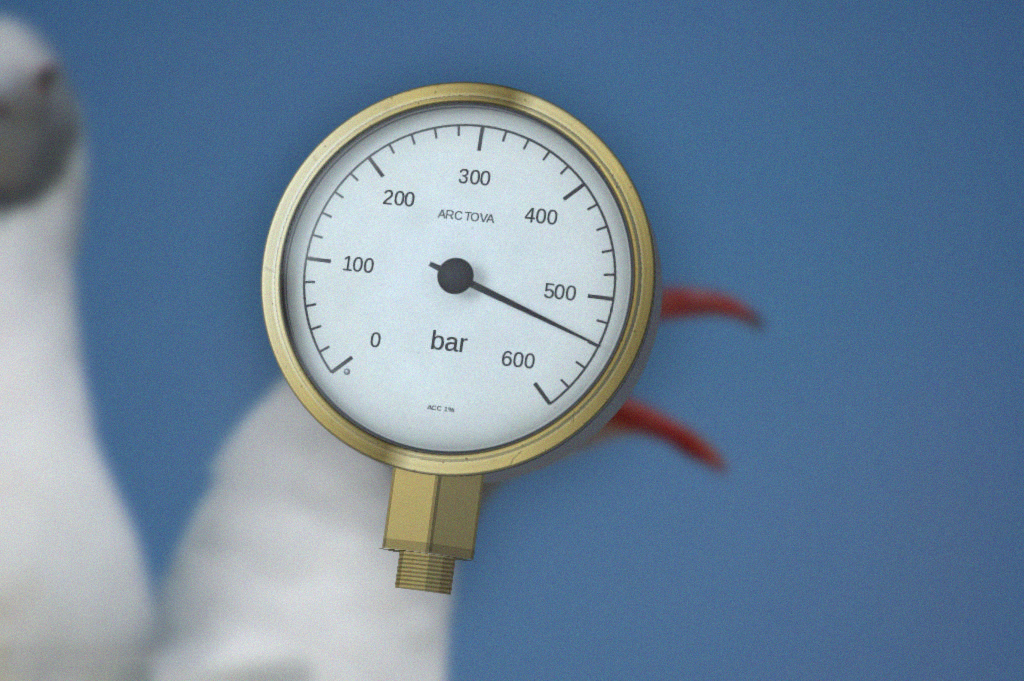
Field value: 540 bar
